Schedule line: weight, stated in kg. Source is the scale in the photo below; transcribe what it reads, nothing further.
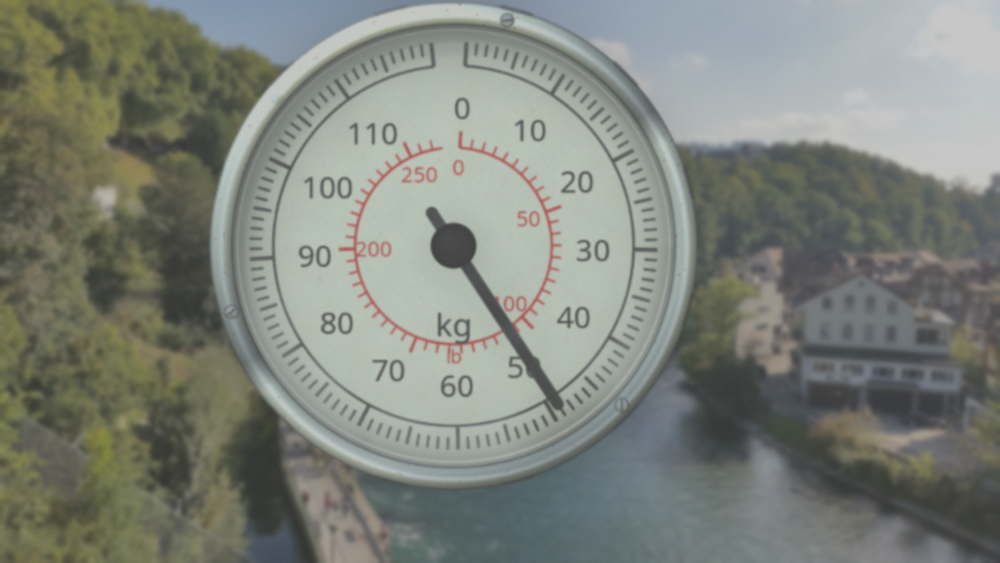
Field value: 49 kg
